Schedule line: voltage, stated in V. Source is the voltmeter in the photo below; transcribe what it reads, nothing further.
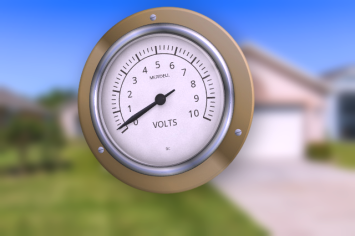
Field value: 0.2 V
